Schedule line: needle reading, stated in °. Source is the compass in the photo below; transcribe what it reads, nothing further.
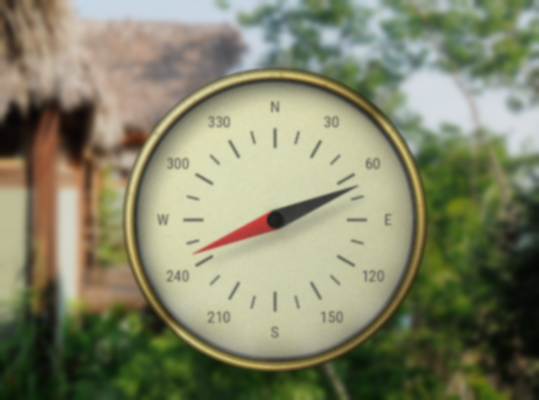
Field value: 247.5 °
